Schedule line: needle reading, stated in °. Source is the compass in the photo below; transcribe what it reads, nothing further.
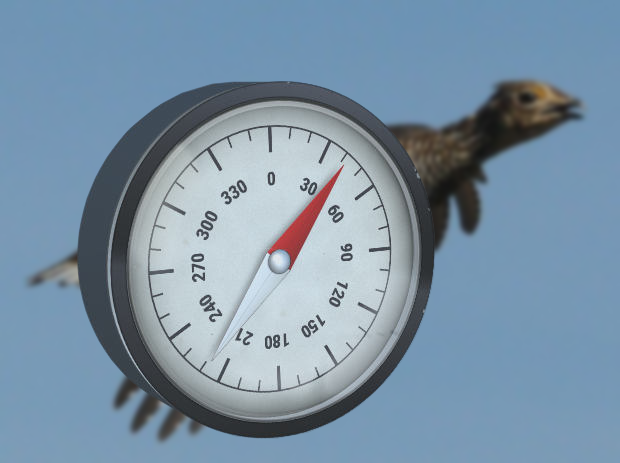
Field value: 40 °
